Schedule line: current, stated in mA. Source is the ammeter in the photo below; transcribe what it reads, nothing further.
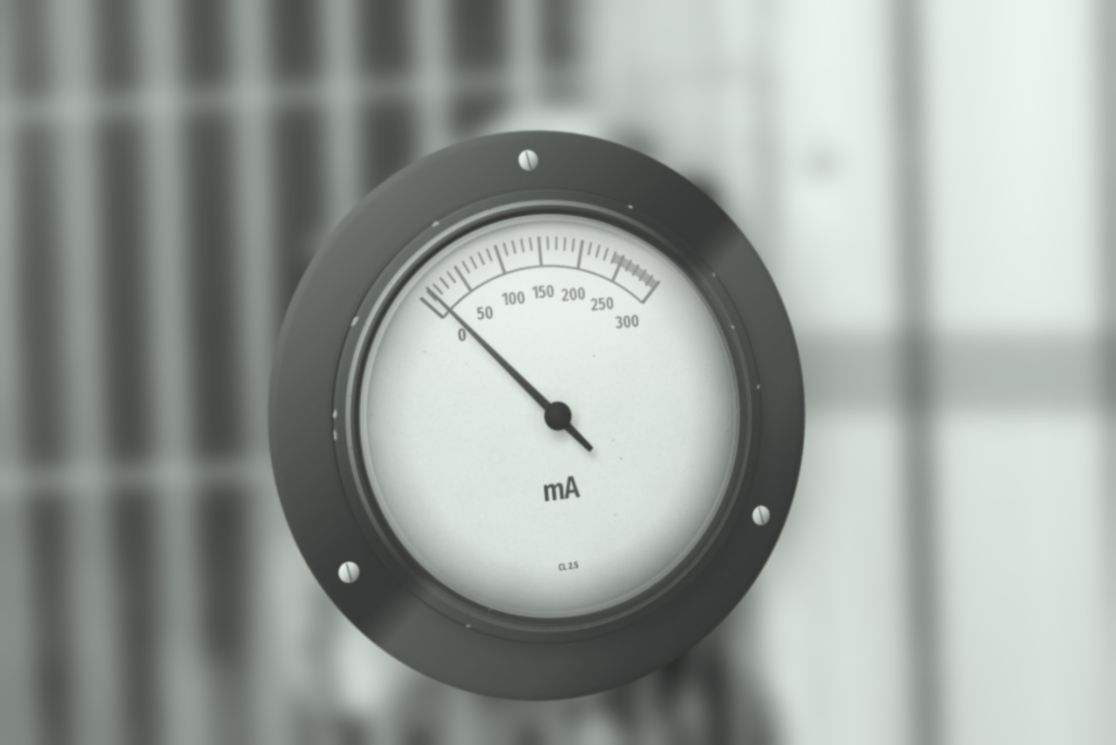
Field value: 10 mA
